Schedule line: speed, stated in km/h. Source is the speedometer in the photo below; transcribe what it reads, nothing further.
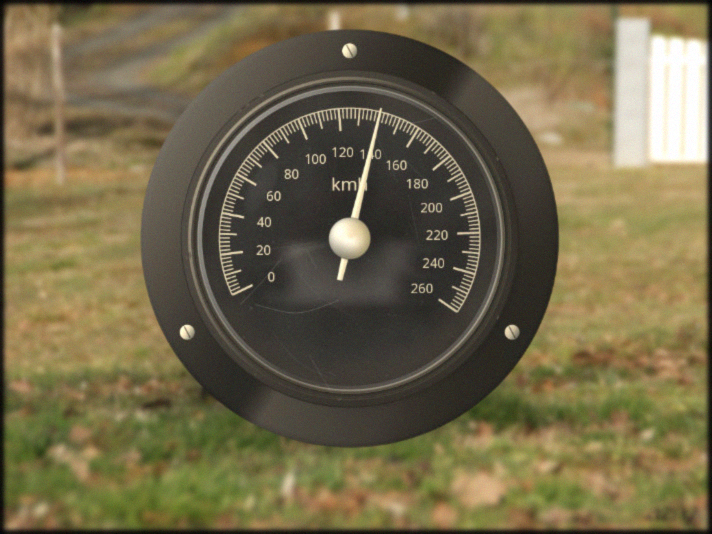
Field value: 140 km/h
